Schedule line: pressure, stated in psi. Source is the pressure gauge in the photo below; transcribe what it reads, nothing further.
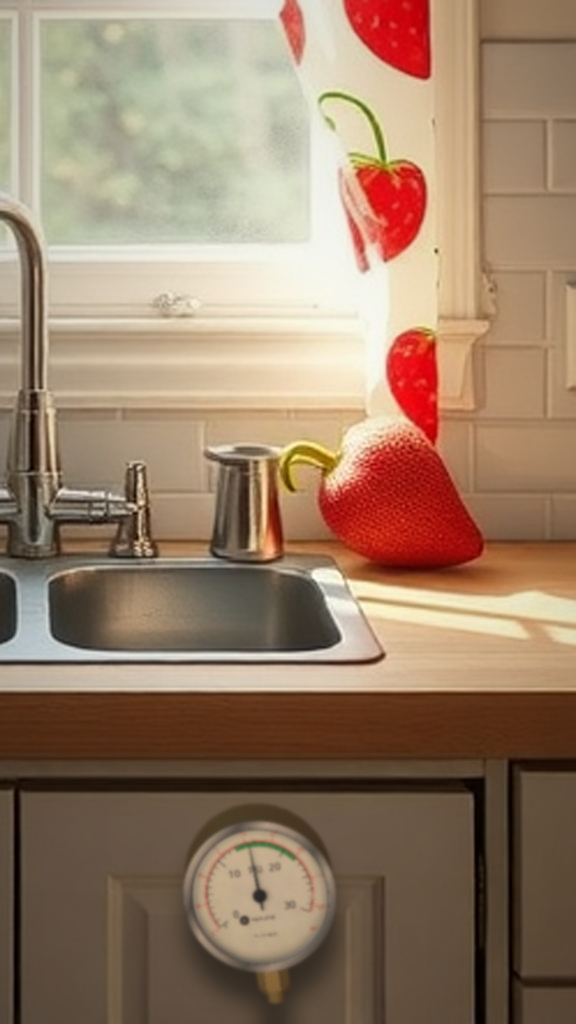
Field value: 15 psi
